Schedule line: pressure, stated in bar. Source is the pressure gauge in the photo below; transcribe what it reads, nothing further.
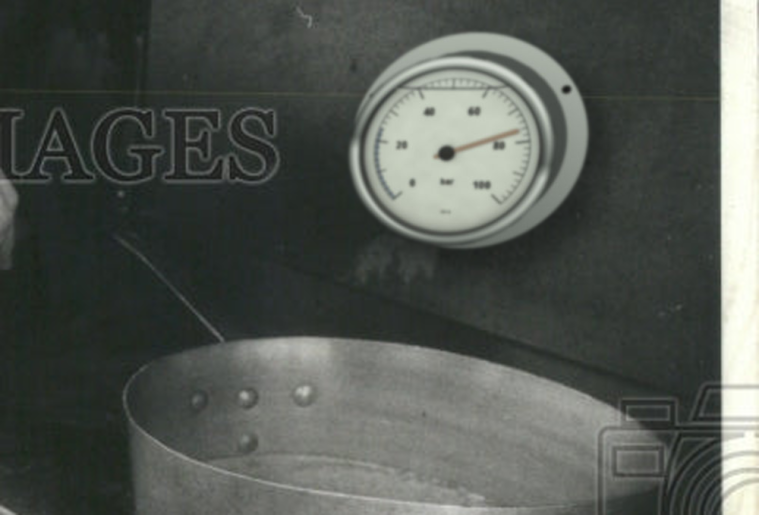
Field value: 76 bar
